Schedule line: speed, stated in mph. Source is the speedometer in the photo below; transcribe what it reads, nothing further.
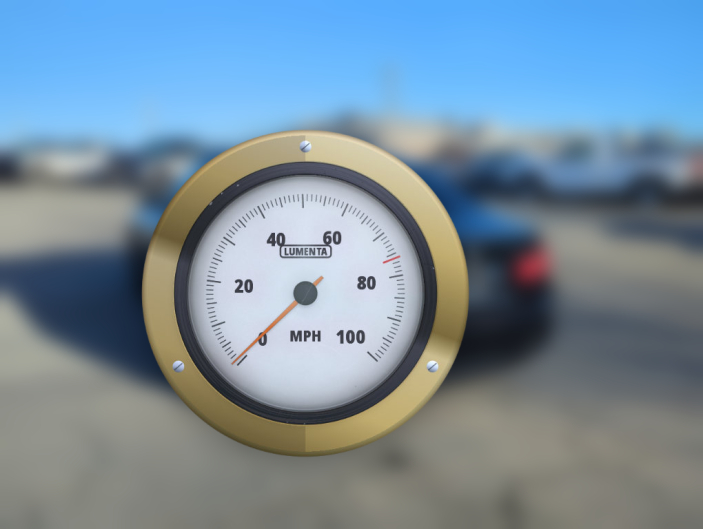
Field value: 1 mph
